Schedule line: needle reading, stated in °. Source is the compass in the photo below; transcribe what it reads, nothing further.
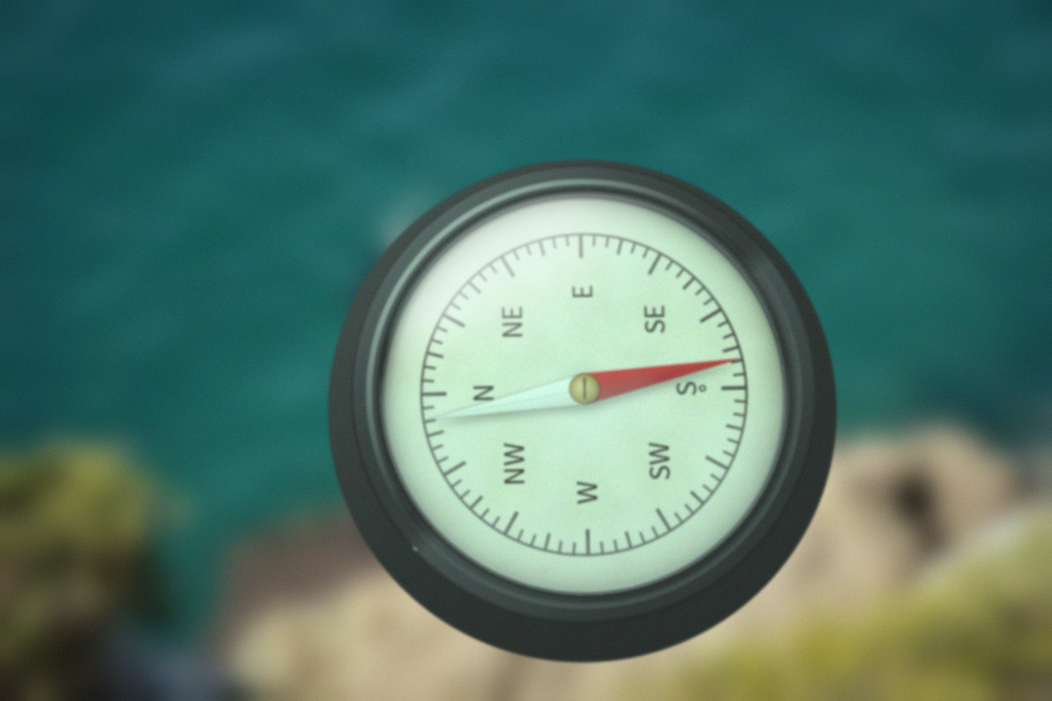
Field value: 170 °
